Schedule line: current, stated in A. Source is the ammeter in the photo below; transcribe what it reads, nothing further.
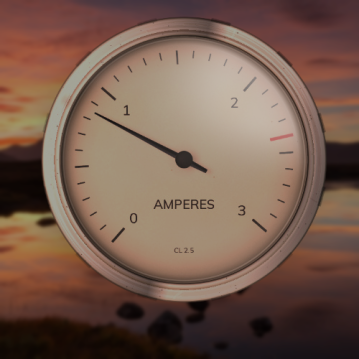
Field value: 0.85 A
